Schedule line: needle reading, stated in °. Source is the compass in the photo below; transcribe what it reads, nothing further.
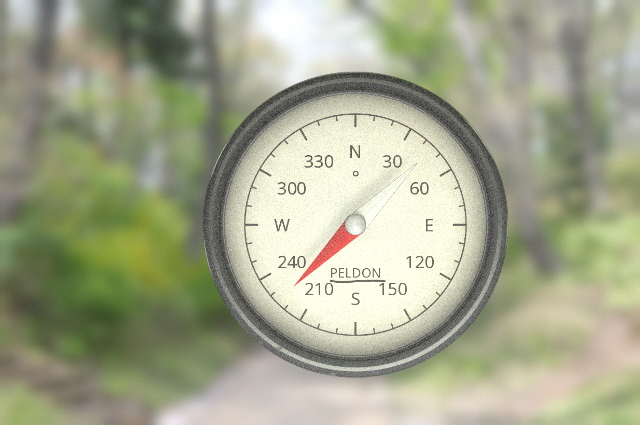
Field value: 225 °
